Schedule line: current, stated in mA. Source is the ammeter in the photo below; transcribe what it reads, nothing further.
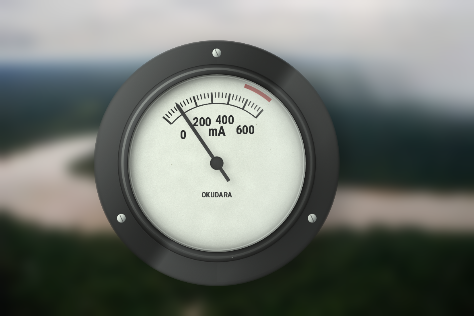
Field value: 100 mA
